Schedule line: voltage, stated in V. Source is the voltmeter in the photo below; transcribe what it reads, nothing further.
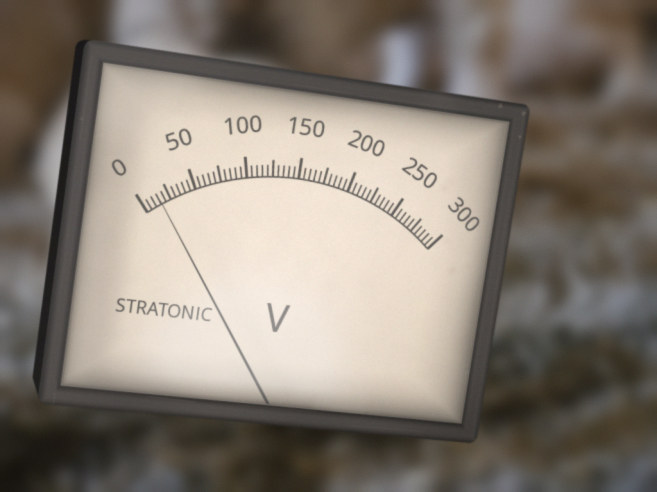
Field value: 15 V
